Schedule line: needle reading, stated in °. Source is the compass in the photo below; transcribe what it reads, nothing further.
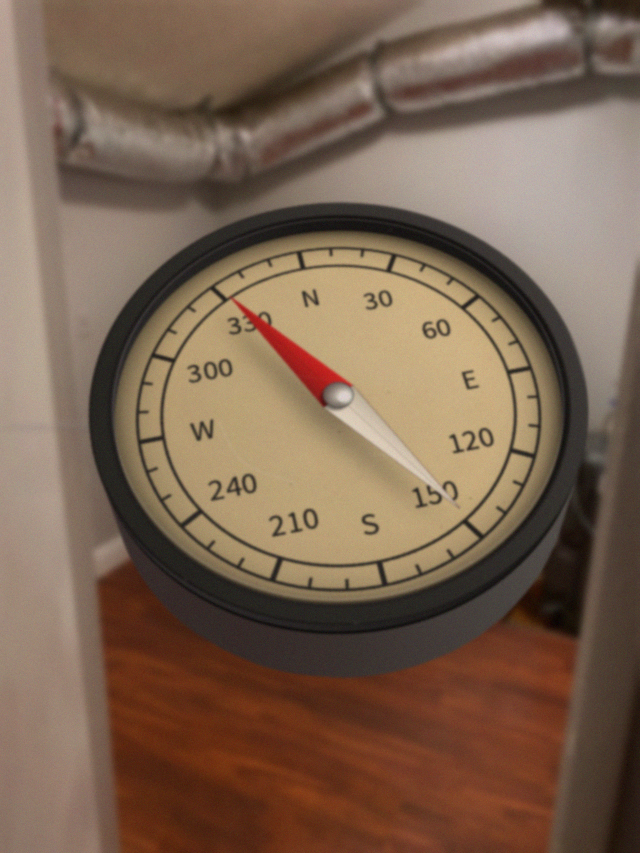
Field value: 330 °
